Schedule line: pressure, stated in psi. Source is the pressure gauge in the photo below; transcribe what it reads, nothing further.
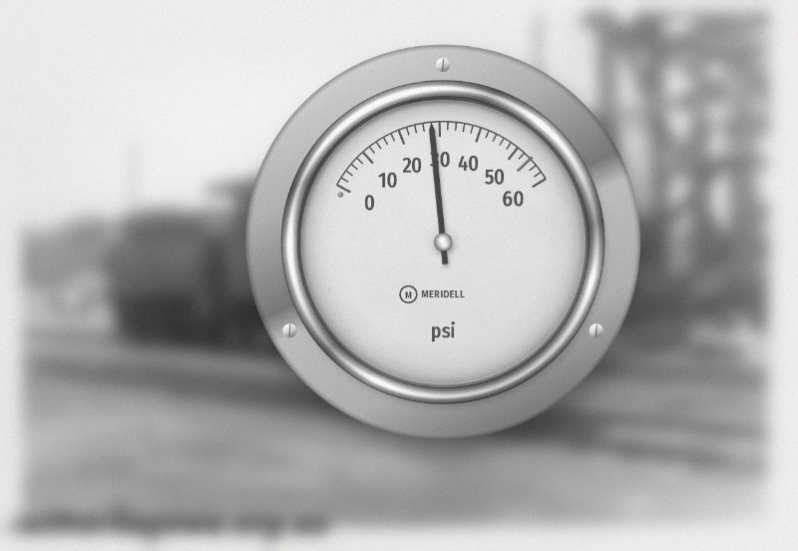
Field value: 28 psi
